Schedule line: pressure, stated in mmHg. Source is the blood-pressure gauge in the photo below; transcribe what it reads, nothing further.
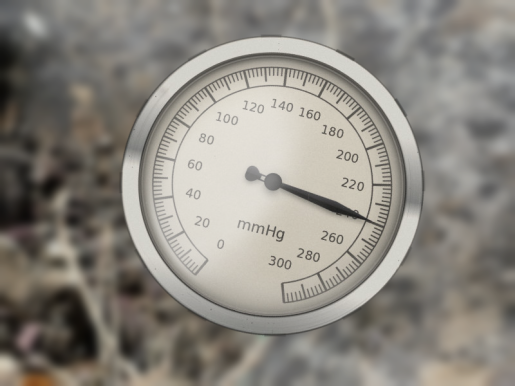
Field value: 240 mmHg
